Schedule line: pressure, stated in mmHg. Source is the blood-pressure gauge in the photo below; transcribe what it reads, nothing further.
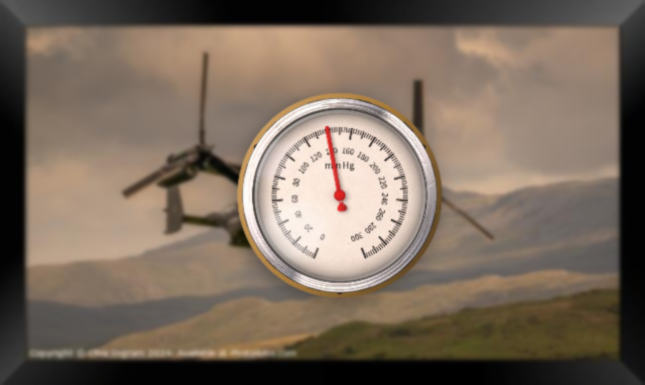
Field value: 140 mmHg
